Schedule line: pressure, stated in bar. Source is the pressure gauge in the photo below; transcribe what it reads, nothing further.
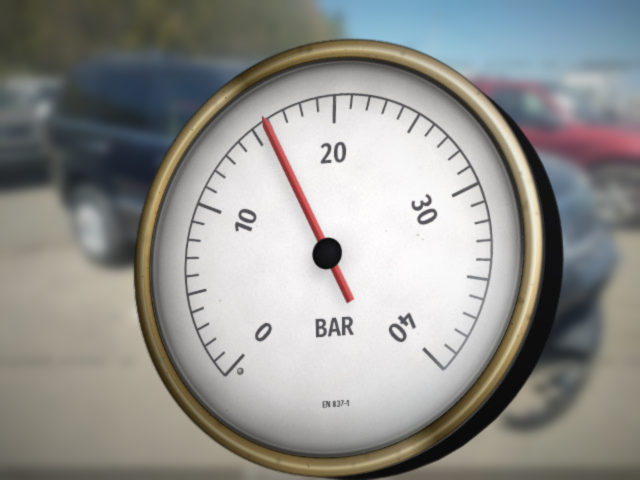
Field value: 16 bar
